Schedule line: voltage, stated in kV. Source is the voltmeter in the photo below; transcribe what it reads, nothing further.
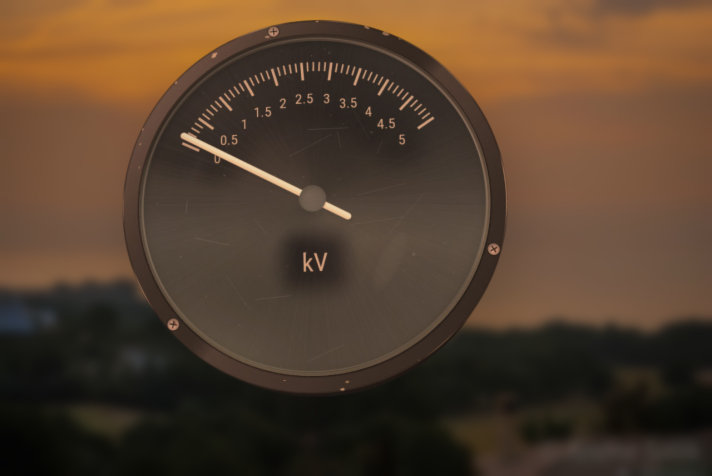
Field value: 0.1 kV
